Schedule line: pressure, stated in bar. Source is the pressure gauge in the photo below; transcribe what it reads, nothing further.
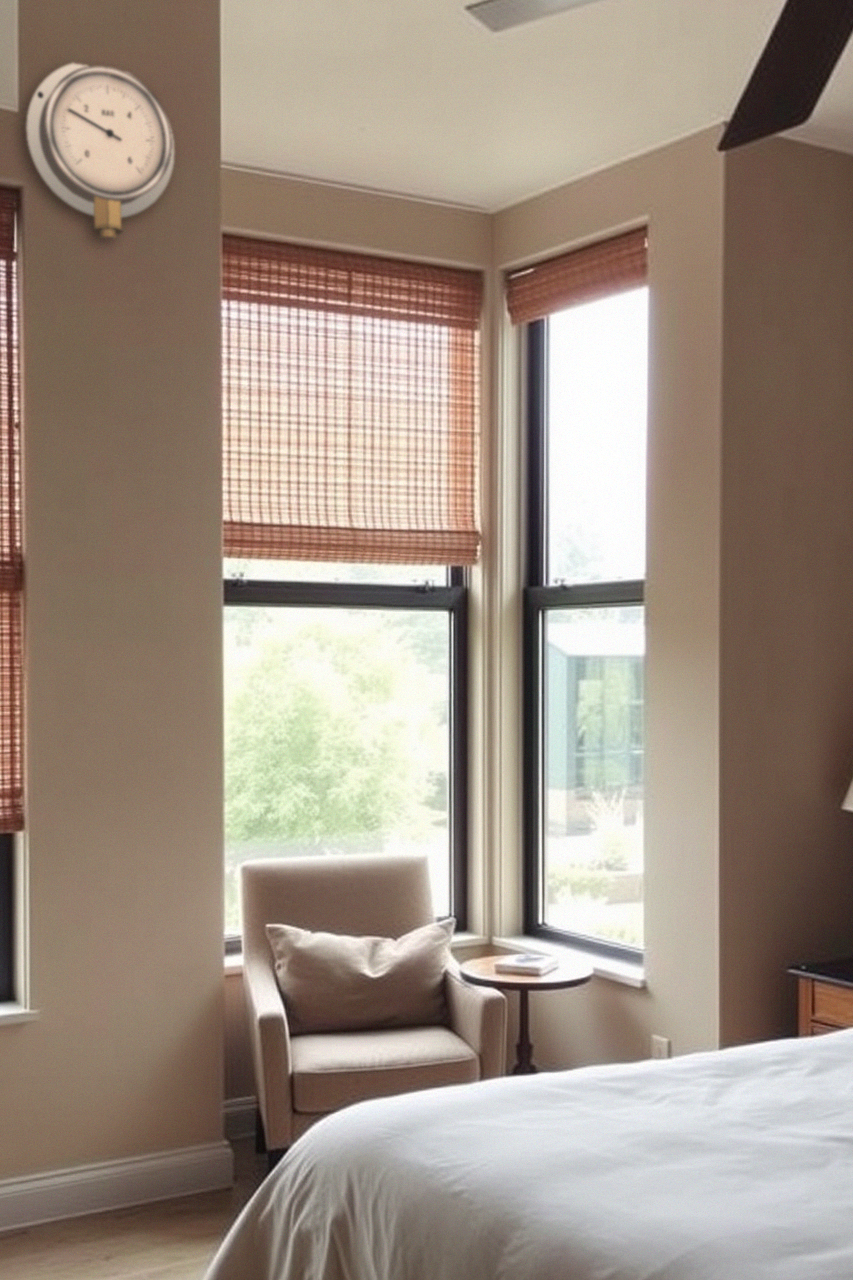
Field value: 1.5 bar
